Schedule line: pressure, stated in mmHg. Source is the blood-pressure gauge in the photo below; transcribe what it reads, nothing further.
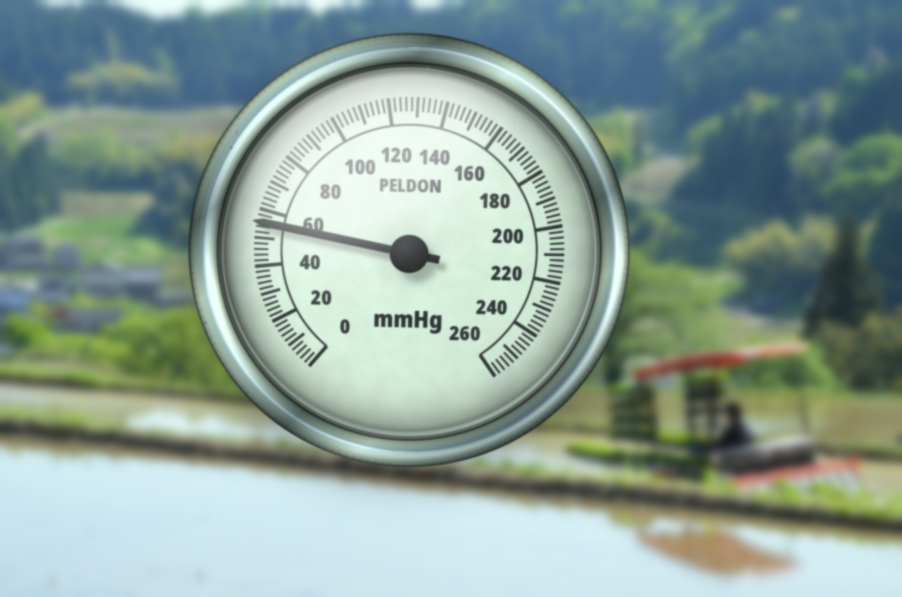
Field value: 56 mmHg
